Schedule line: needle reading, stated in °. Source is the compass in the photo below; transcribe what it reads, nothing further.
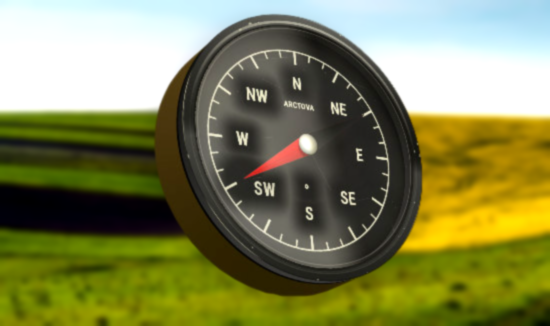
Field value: 240 °
